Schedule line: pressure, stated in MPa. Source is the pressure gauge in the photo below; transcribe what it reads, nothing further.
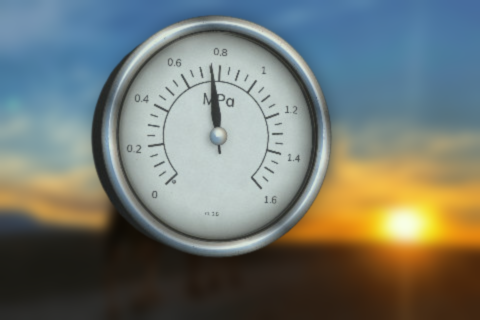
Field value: 0.75 MPa
